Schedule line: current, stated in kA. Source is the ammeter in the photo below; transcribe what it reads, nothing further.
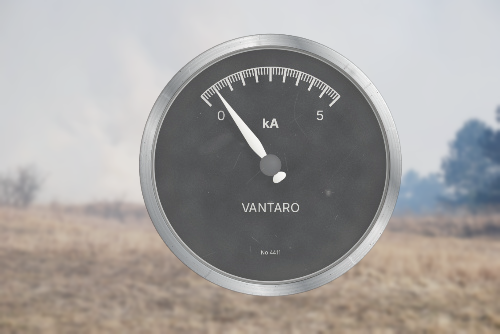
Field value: 0.5 kA
